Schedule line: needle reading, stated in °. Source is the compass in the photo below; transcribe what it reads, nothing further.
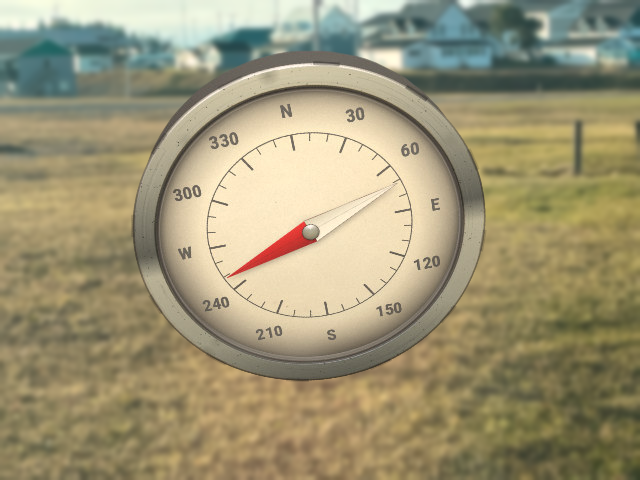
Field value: 250 °
